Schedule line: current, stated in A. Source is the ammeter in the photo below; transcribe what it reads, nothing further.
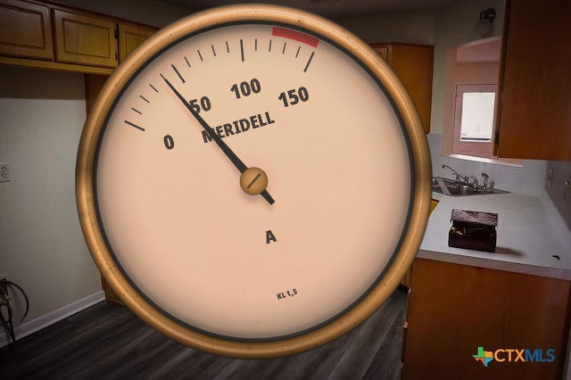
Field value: 40 A
